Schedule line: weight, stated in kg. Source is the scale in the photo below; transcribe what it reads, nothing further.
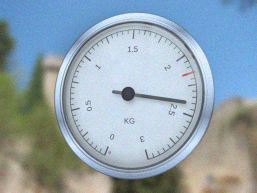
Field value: 2.4 kg
